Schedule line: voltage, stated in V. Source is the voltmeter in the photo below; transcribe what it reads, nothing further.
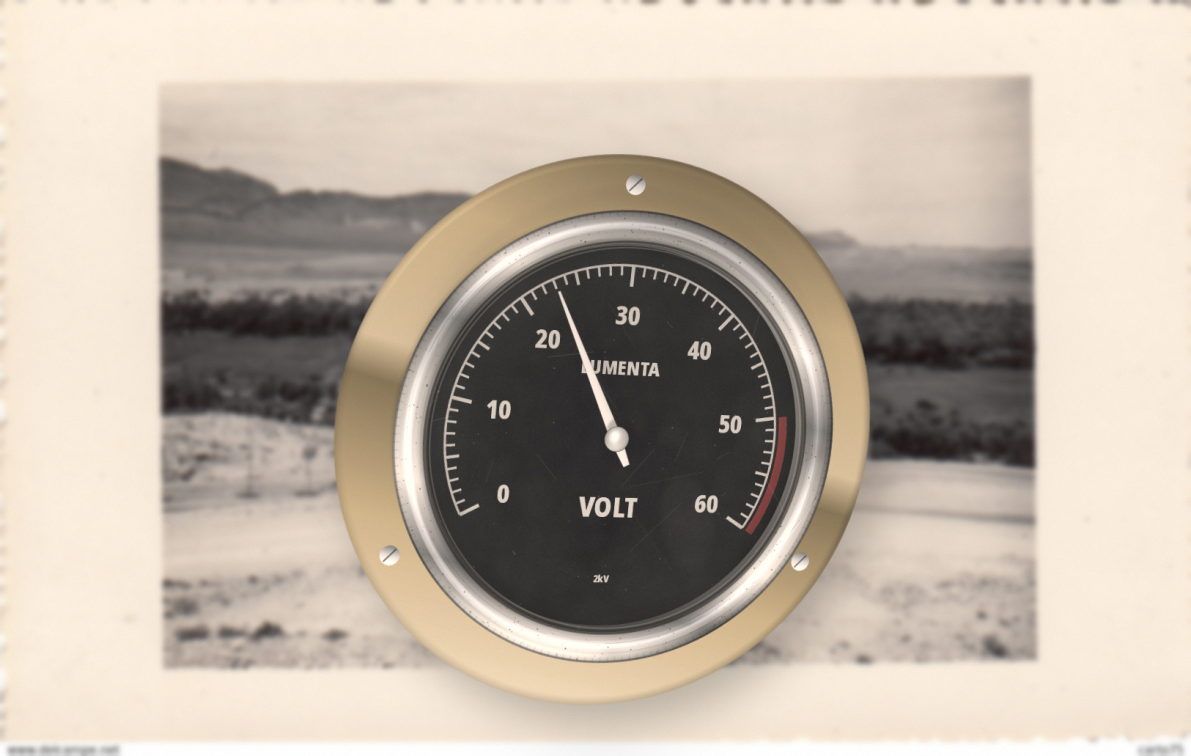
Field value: 23 V
